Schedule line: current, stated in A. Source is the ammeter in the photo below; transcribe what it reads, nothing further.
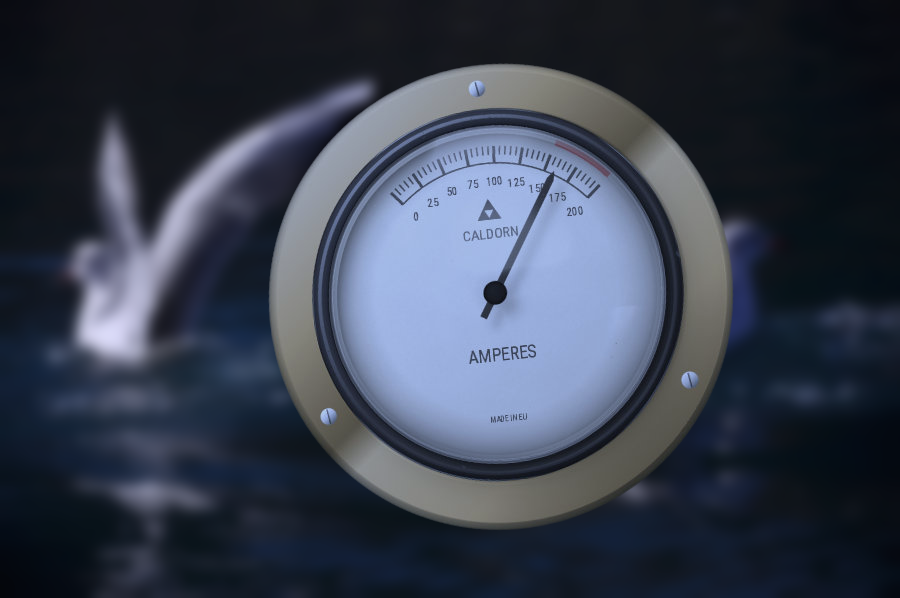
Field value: 160 A
